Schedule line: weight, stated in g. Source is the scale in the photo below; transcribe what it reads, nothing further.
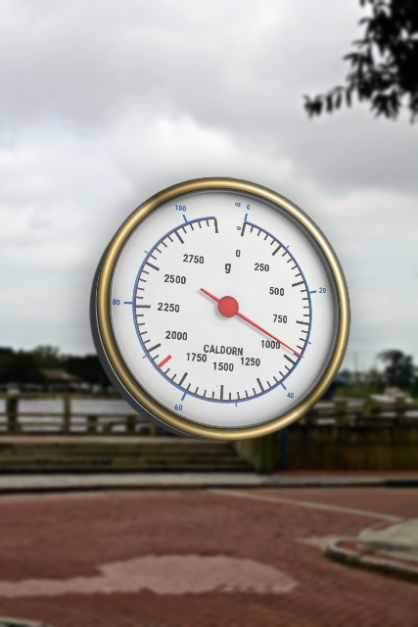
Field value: 950 g
